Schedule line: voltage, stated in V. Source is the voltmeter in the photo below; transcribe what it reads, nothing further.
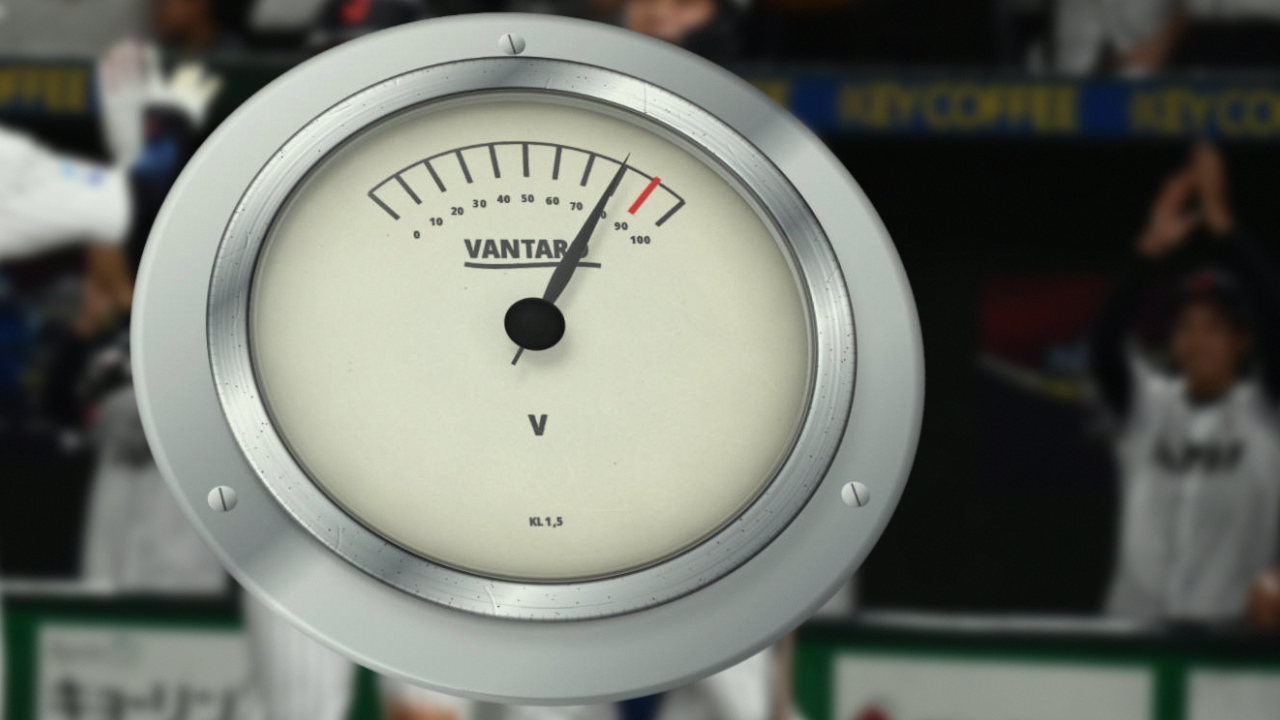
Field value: 80 V
